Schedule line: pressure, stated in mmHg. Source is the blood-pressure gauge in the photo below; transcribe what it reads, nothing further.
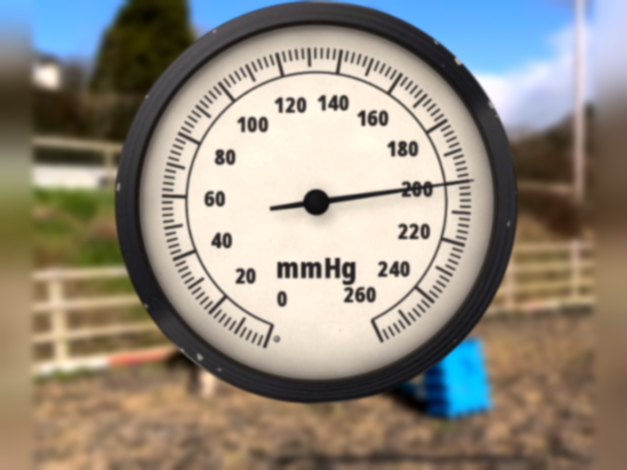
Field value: 200 mmHg
